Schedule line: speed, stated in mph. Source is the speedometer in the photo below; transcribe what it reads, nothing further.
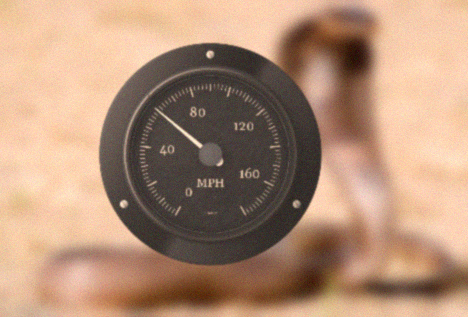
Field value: 60 mph
